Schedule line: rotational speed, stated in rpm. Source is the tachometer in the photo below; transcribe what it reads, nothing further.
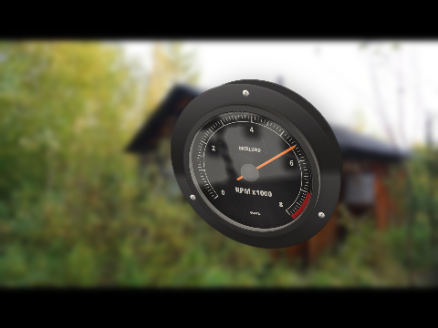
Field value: 5500 rpm
